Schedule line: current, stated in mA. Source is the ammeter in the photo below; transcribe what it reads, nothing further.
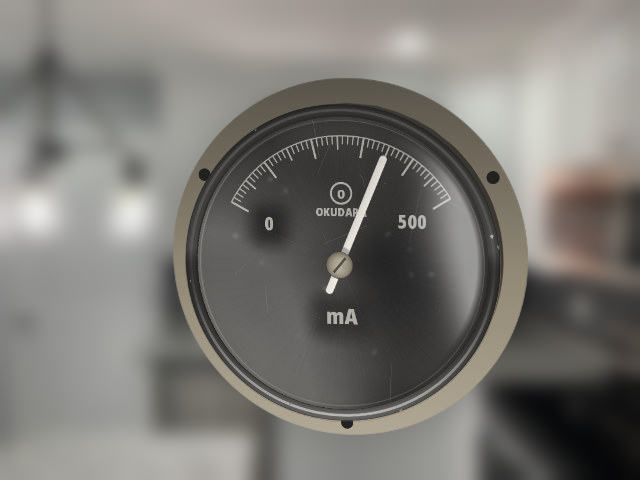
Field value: 350 mA
